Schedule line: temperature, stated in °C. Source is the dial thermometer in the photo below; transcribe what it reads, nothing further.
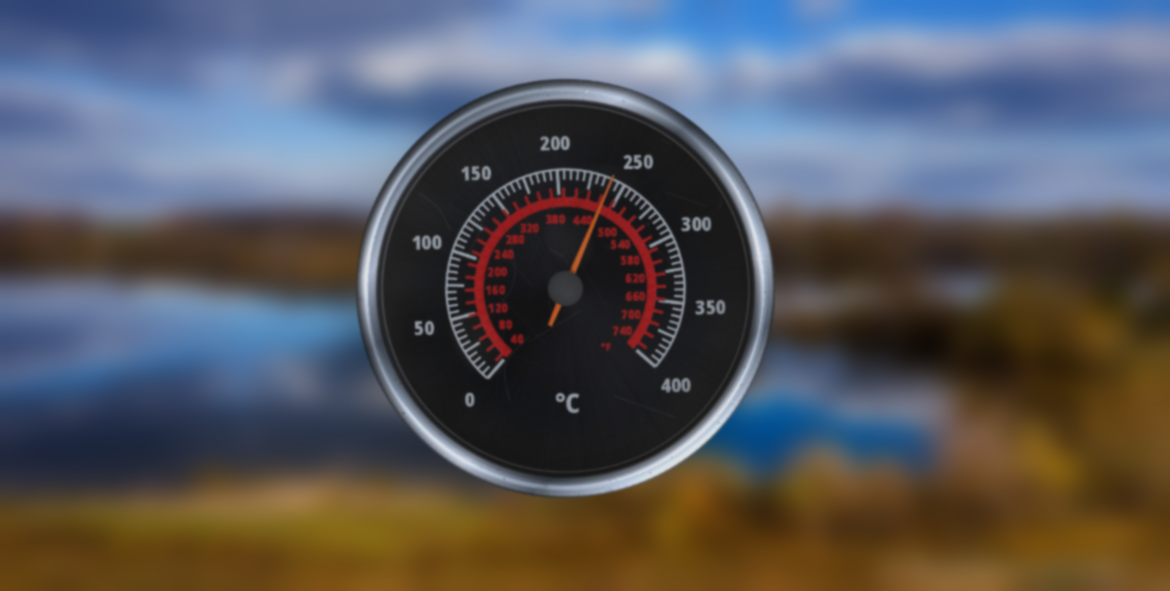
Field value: 240 °C
